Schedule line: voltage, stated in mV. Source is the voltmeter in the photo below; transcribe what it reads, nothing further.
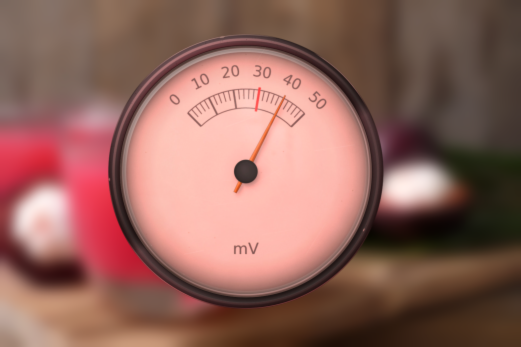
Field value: 40 mV
